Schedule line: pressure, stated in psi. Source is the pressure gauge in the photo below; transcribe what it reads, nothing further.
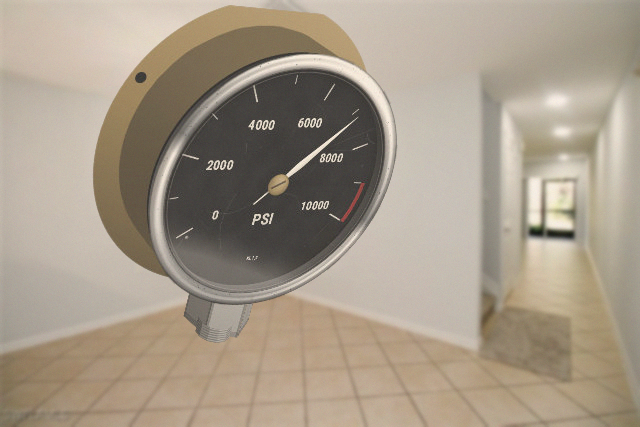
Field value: 7000 psi
